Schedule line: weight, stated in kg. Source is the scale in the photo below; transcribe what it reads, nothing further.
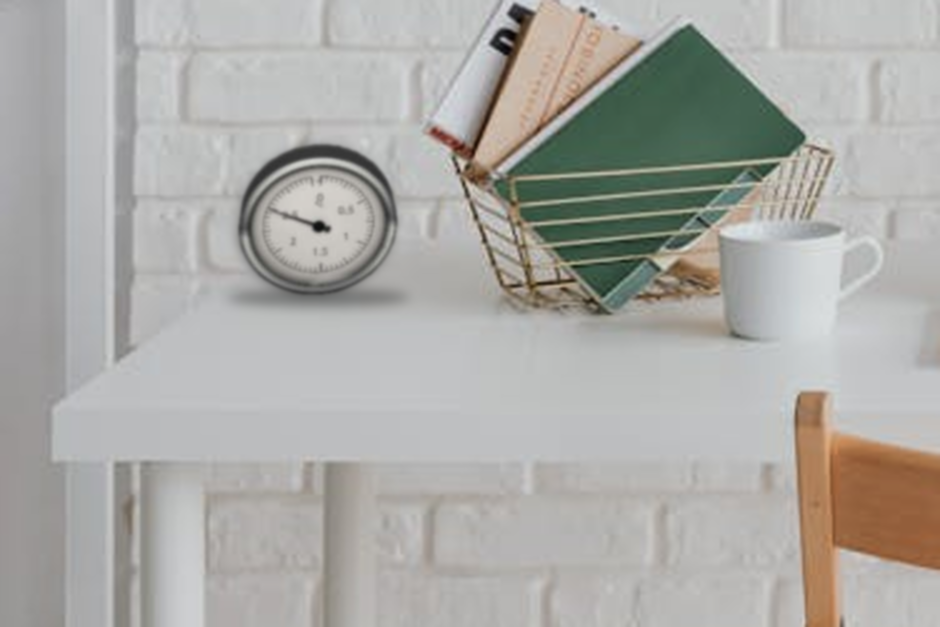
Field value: 2.5 kg
